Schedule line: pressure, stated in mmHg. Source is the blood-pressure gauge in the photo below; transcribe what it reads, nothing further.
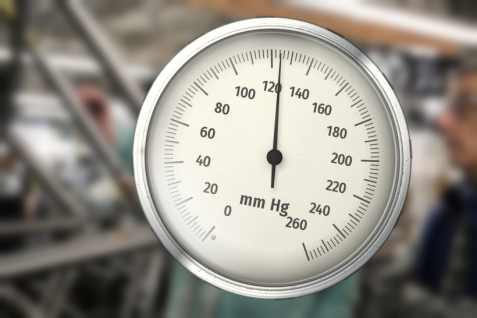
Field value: 124 mmHg
